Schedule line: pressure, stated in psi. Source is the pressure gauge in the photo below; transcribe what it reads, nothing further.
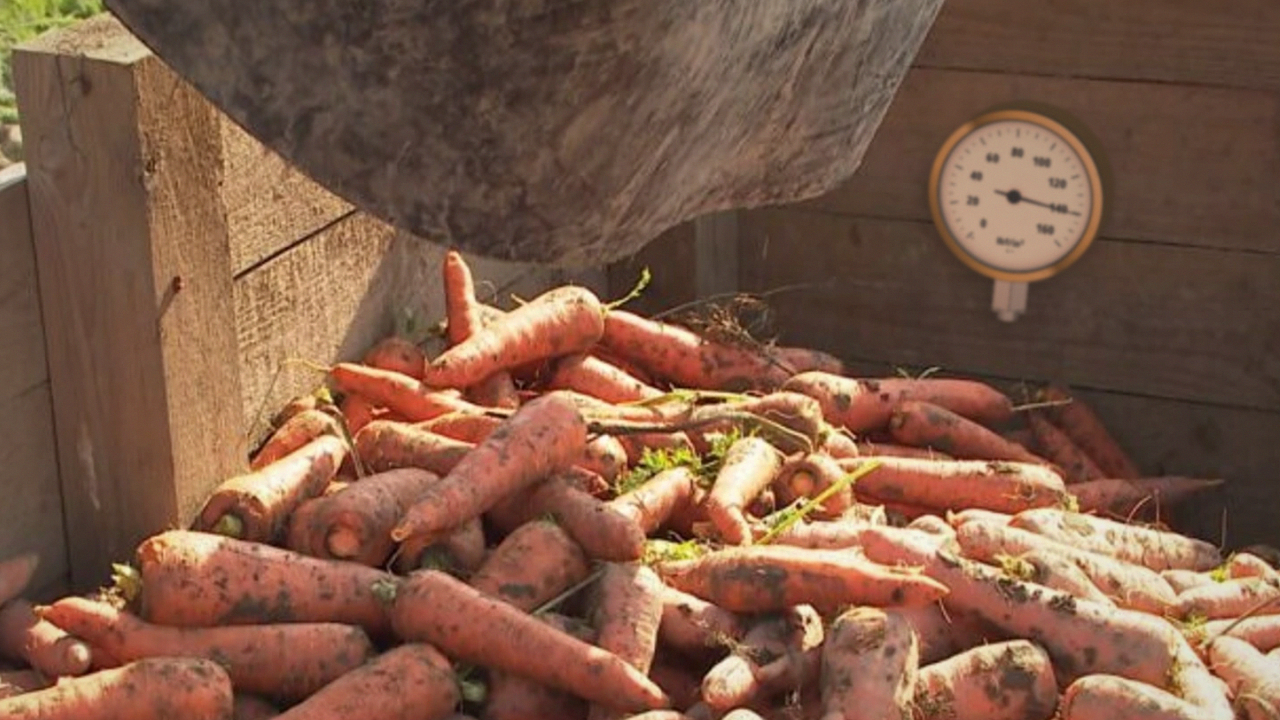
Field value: 140 psi
